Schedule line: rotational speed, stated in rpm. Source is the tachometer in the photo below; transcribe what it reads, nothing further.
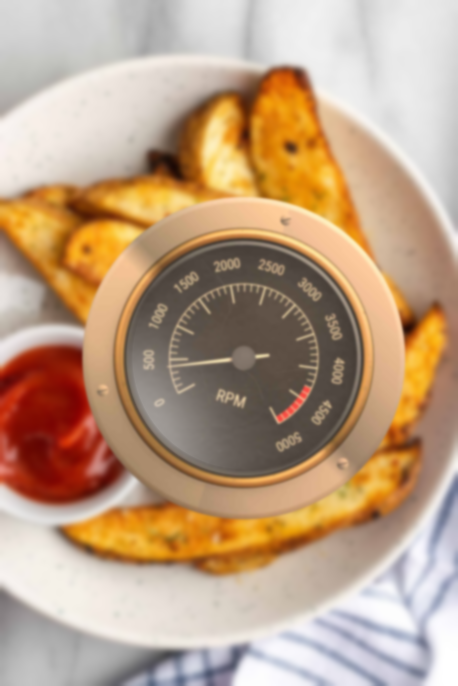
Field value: 400 rpm
